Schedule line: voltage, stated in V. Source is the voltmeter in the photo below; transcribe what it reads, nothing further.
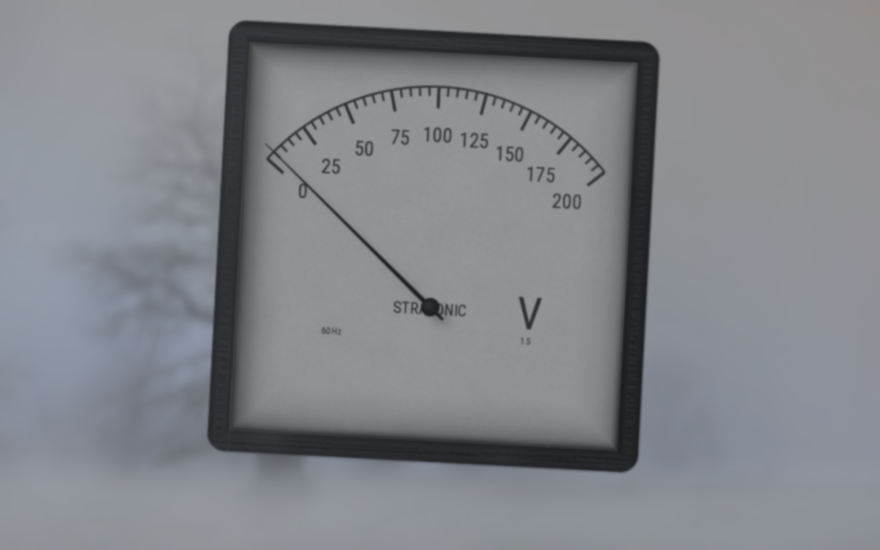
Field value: 5 V
